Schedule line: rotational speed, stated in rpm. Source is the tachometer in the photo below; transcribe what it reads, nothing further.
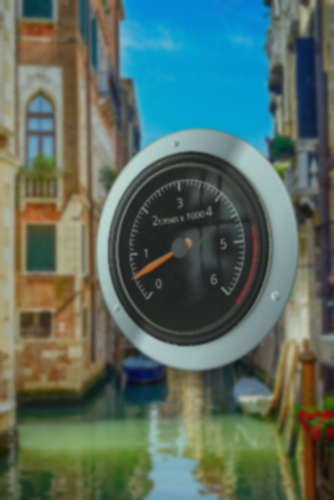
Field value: 500 rpm
